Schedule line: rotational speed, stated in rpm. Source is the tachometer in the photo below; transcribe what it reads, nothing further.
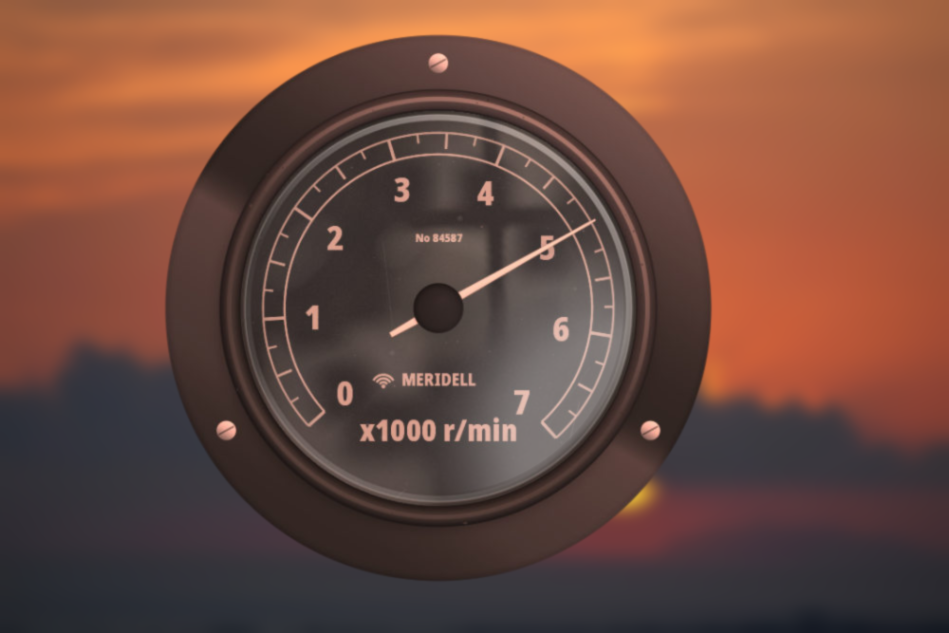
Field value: 5000 rpm
